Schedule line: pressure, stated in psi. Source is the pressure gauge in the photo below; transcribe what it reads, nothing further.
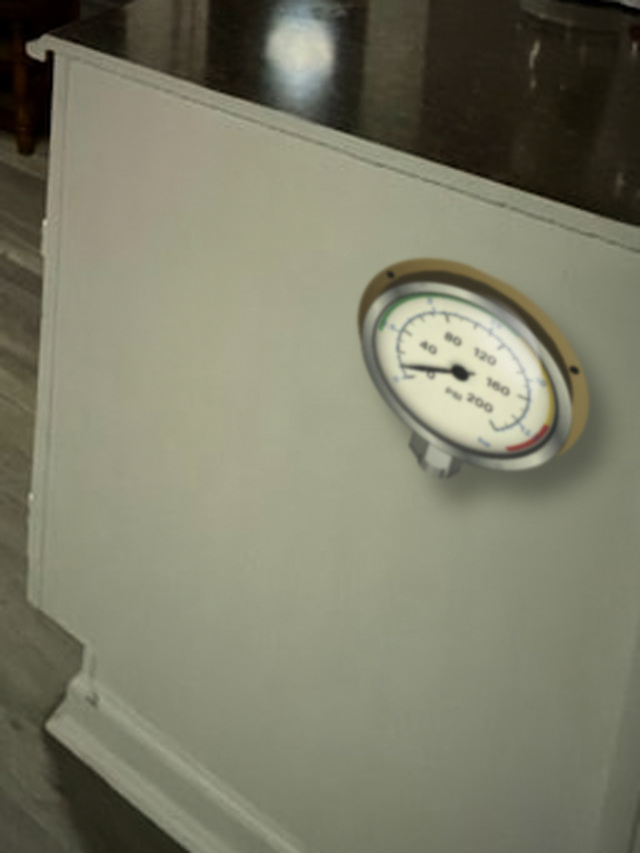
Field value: 10 psi
